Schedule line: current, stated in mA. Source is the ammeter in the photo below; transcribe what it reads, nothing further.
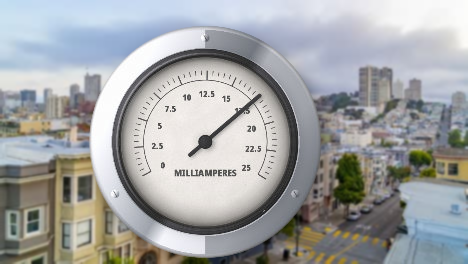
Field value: 17.5 mA
